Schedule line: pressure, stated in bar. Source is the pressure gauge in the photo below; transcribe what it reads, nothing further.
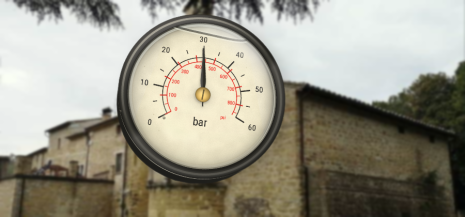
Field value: 30 bar
